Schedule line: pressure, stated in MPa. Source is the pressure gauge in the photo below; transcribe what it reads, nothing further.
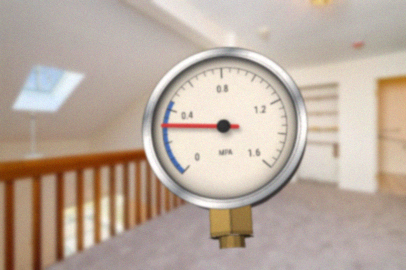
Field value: 0.3 MPa
